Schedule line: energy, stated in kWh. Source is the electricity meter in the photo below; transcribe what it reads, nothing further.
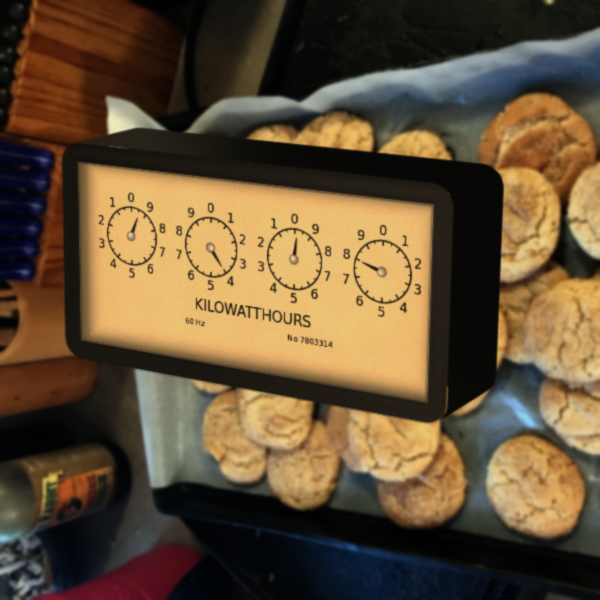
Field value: 9398 kWh
